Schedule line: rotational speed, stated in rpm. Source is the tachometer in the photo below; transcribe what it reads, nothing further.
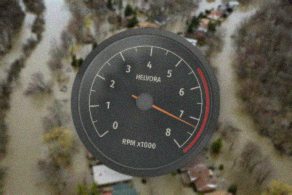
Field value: 7250 rpm
